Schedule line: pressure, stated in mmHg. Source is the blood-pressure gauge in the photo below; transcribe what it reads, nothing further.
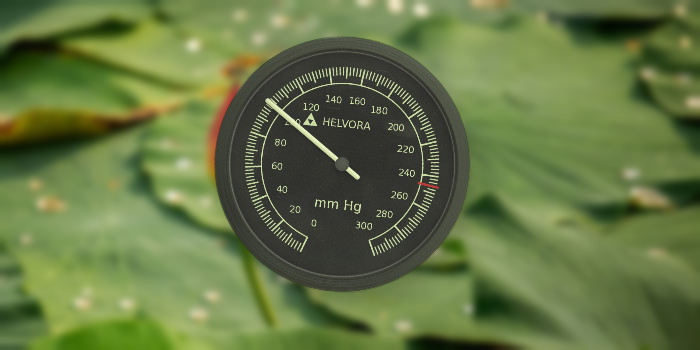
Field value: 100 mmHg
